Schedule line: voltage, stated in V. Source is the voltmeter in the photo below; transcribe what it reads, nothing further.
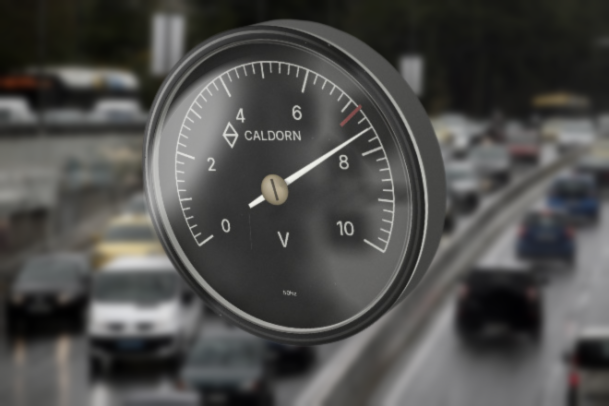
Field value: 7.6 V
